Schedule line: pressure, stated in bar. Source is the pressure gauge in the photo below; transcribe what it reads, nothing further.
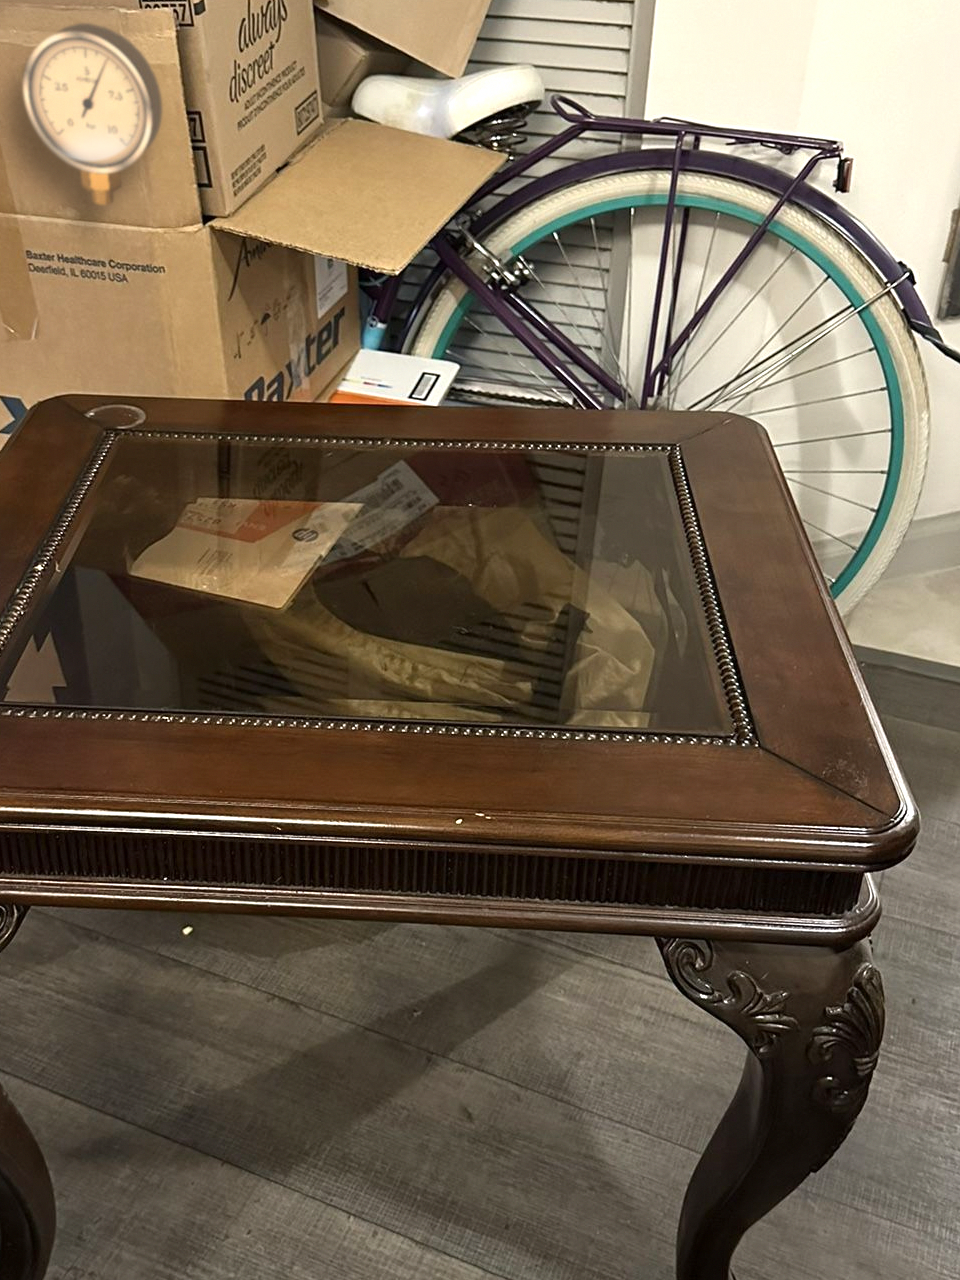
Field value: 6 bar
